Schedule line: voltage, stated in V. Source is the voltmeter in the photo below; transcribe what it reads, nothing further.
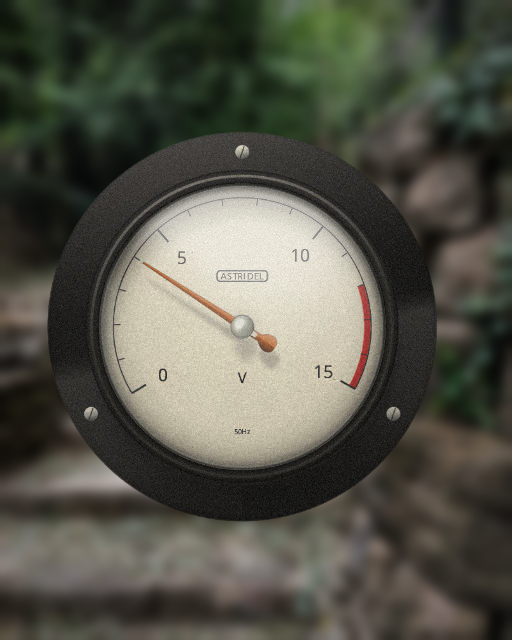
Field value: 4 V
